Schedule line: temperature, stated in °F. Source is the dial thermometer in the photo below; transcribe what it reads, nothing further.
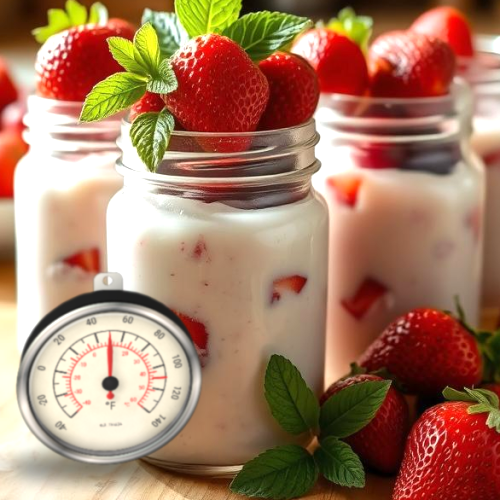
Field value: 50 °F
